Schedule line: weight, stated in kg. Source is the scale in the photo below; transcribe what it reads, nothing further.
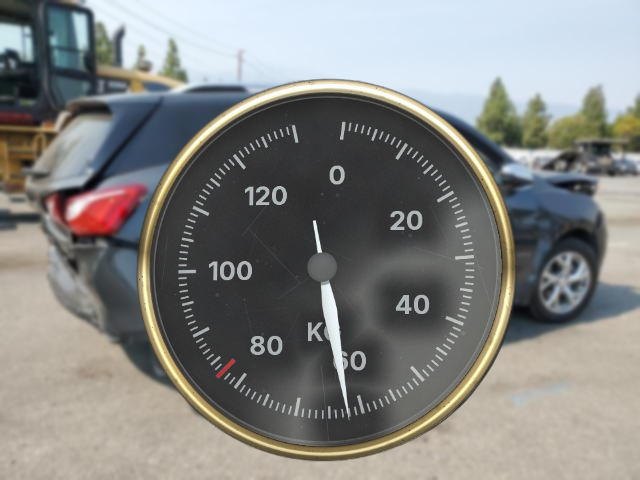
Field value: 62 kg
